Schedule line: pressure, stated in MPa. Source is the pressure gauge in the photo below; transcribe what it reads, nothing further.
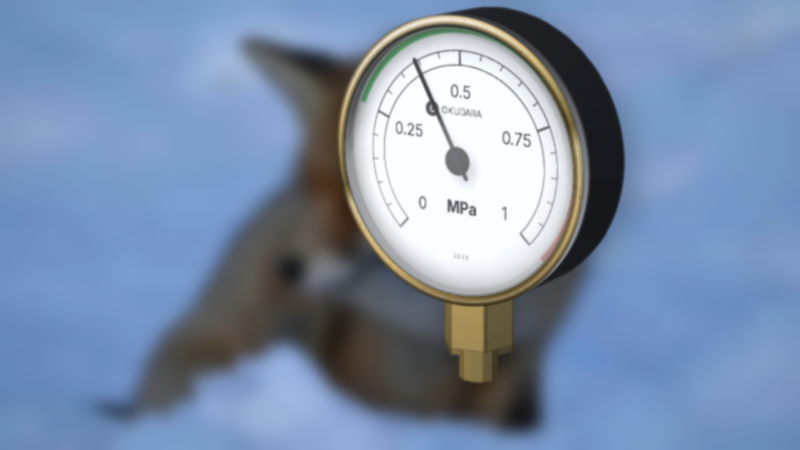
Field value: 0.4 MPa
